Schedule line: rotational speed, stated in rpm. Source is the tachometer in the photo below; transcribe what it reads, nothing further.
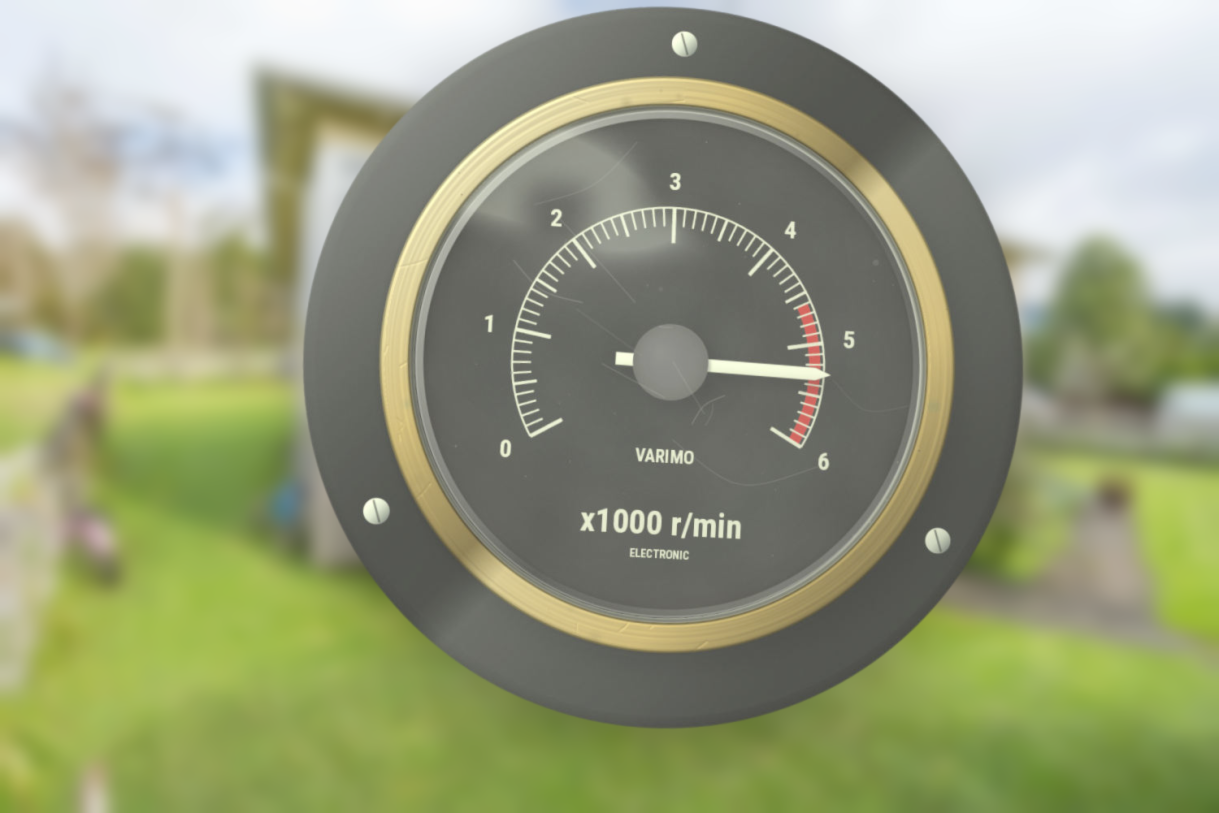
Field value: 5300 rpm
